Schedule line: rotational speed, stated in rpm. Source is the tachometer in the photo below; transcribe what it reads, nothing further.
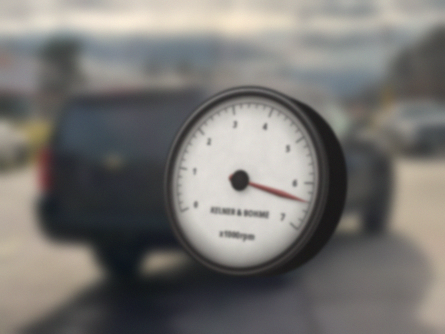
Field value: 6400 rpm
